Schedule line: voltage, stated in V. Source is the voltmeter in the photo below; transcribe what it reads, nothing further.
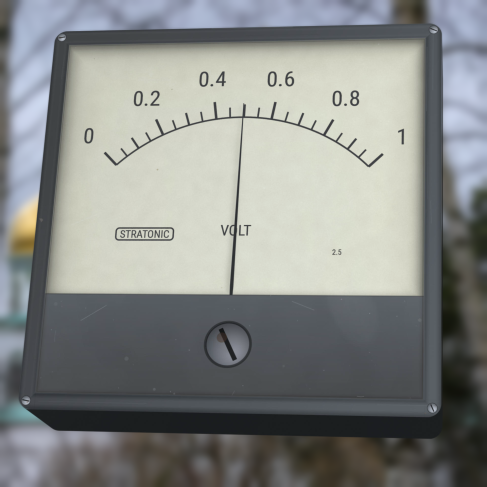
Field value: 0.5 V
